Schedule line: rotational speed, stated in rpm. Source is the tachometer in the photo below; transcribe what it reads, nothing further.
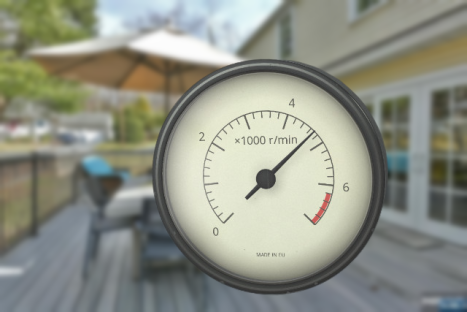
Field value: 4700 rpm
